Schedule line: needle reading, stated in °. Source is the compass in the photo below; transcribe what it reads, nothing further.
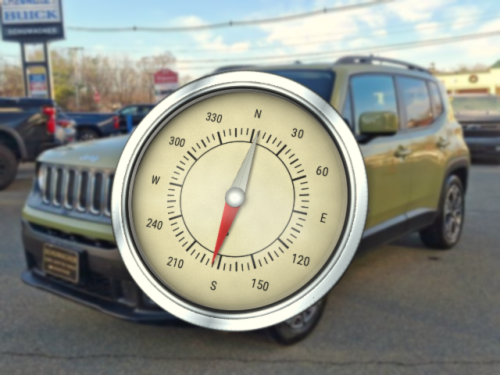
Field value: 185 °
